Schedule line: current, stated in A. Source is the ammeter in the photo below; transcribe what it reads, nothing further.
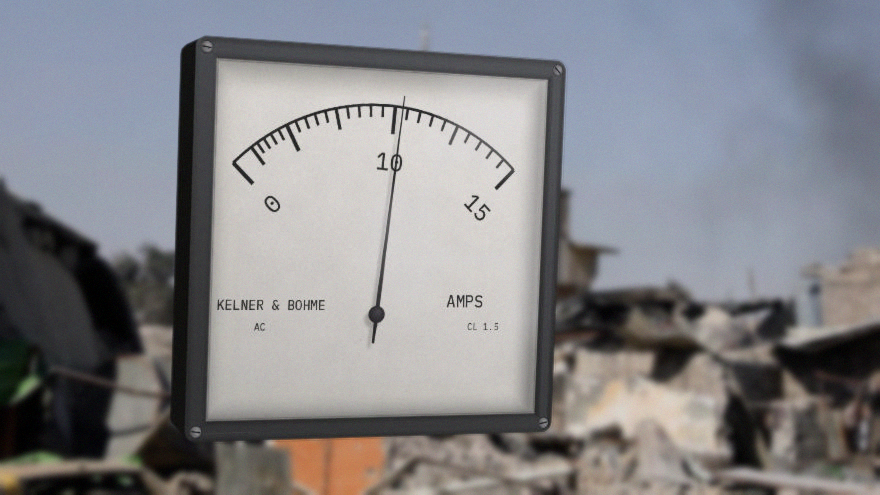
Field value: 10.25 A
